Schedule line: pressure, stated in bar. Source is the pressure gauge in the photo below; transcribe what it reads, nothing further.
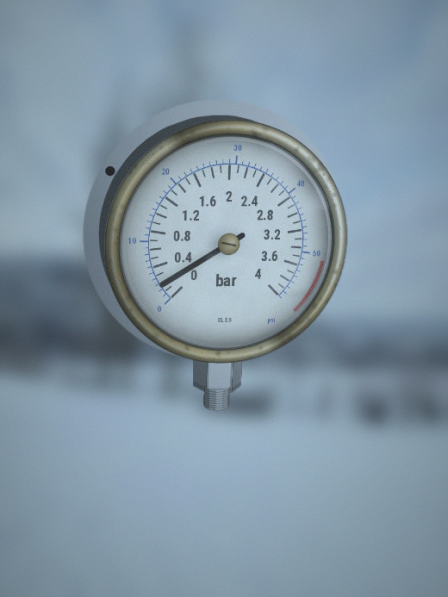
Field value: 0.2 bar
